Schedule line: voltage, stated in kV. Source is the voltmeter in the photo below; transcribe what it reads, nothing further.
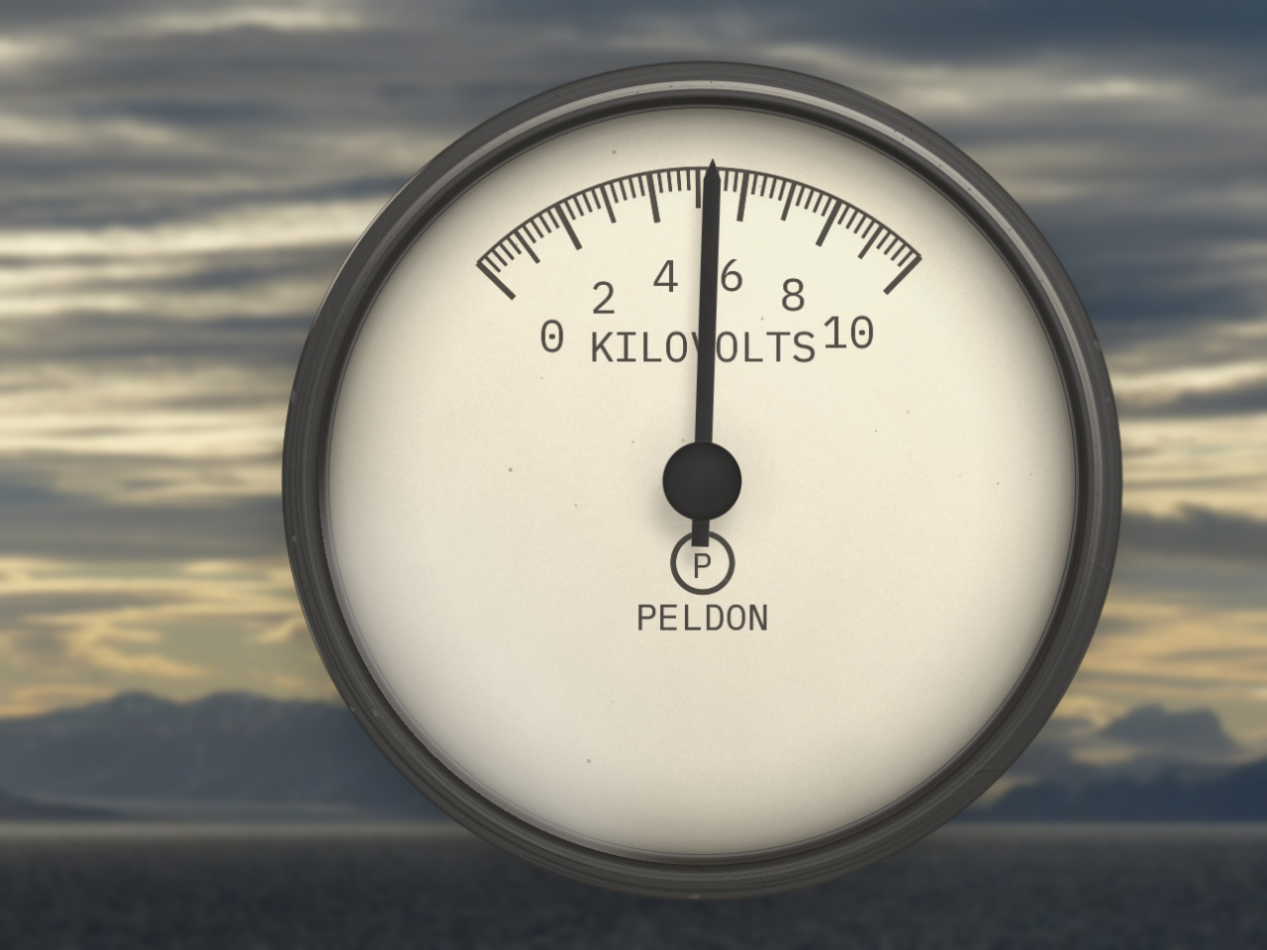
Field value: 5.3 kV
